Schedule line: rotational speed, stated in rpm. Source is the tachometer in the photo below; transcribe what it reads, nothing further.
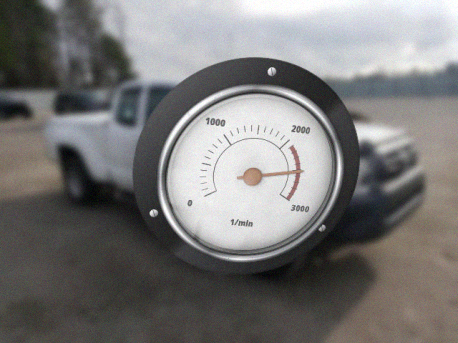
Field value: 2500 rpm
